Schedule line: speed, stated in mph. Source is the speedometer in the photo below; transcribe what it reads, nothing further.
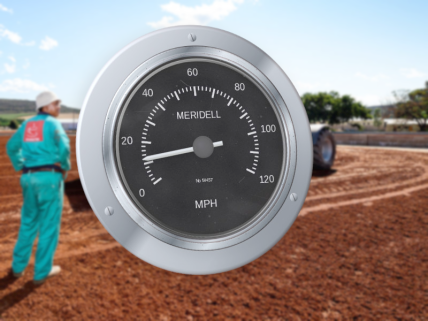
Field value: 12 mph
